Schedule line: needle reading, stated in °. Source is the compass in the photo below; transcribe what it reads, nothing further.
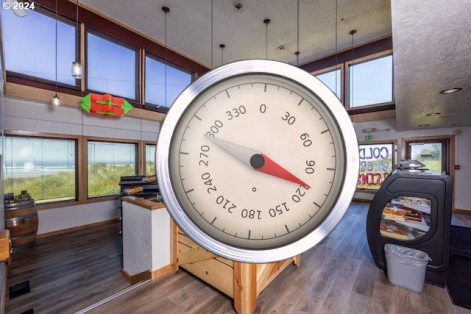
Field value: 110 °
